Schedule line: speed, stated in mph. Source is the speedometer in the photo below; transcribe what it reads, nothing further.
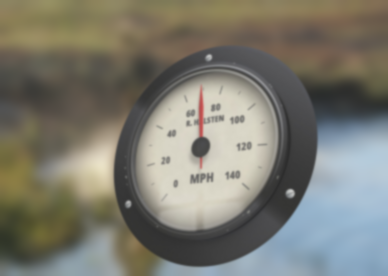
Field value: 70 mph
